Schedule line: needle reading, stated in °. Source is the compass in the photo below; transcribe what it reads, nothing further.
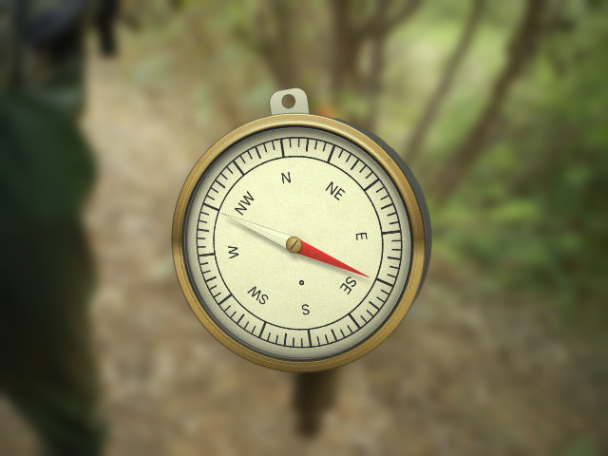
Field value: 120 °
